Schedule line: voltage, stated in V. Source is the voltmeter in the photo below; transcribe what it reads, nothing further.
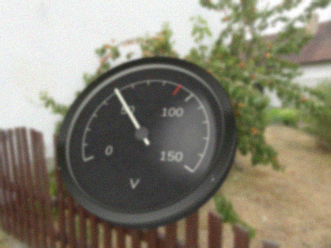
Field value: 50 V
